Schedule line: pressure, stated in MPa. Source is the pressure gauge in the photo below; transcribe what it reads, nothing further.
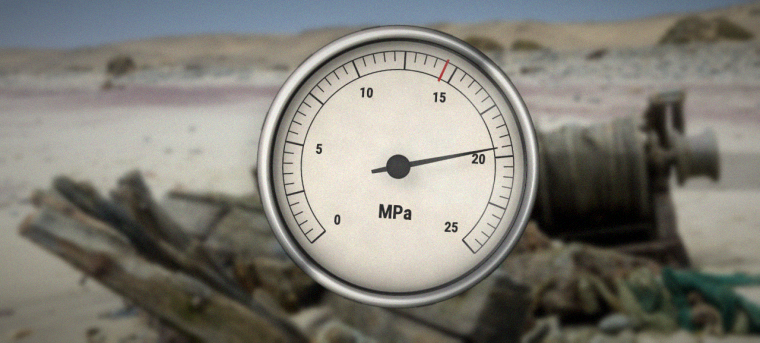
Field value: 19.5 MPa
